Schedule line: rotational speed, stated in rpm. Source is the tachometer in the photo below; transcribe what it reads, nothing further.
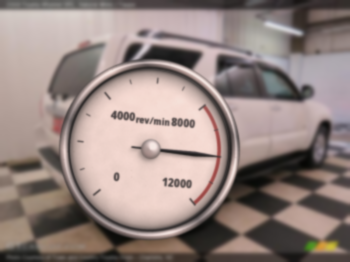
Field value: 10000 rpm
